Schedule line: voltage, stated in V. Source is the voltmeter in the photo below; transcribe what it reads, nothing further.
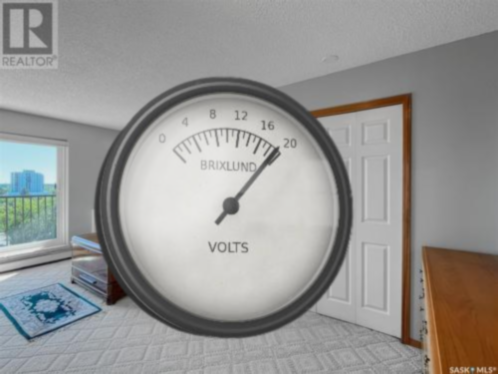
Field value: 19 V
